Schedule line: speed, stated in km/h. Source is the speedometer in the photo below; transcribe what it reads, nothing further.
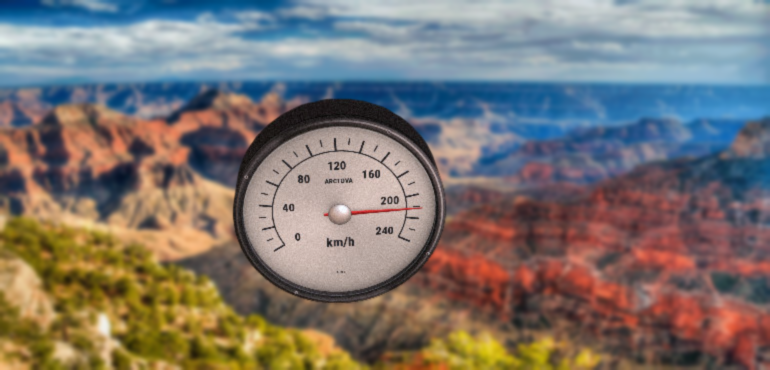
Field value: 210 km/h
